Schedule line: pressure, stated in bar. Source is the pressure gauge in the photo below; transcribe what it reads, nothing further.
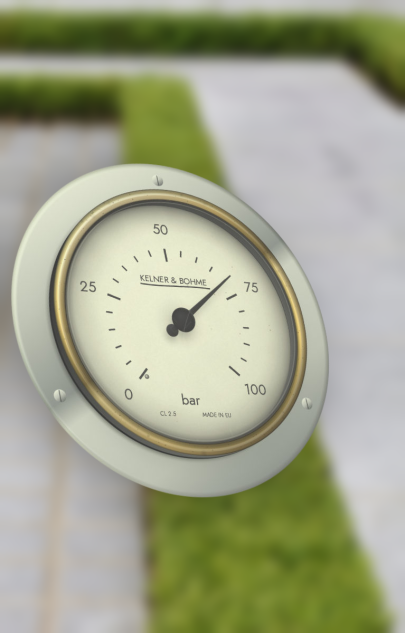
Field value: 70 bar
